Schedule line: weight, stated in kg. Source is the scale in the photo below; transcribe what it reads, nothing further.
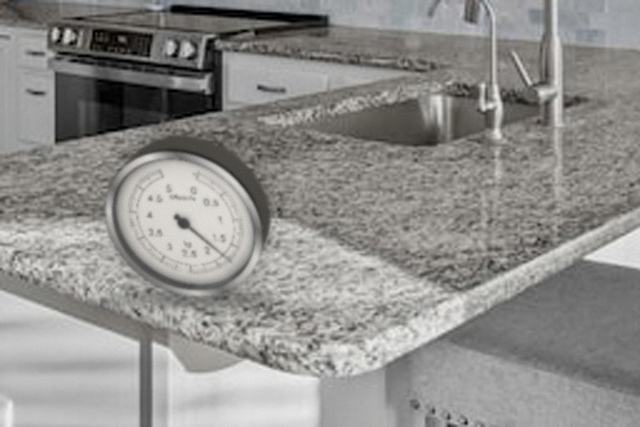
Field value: 1.75 kg
